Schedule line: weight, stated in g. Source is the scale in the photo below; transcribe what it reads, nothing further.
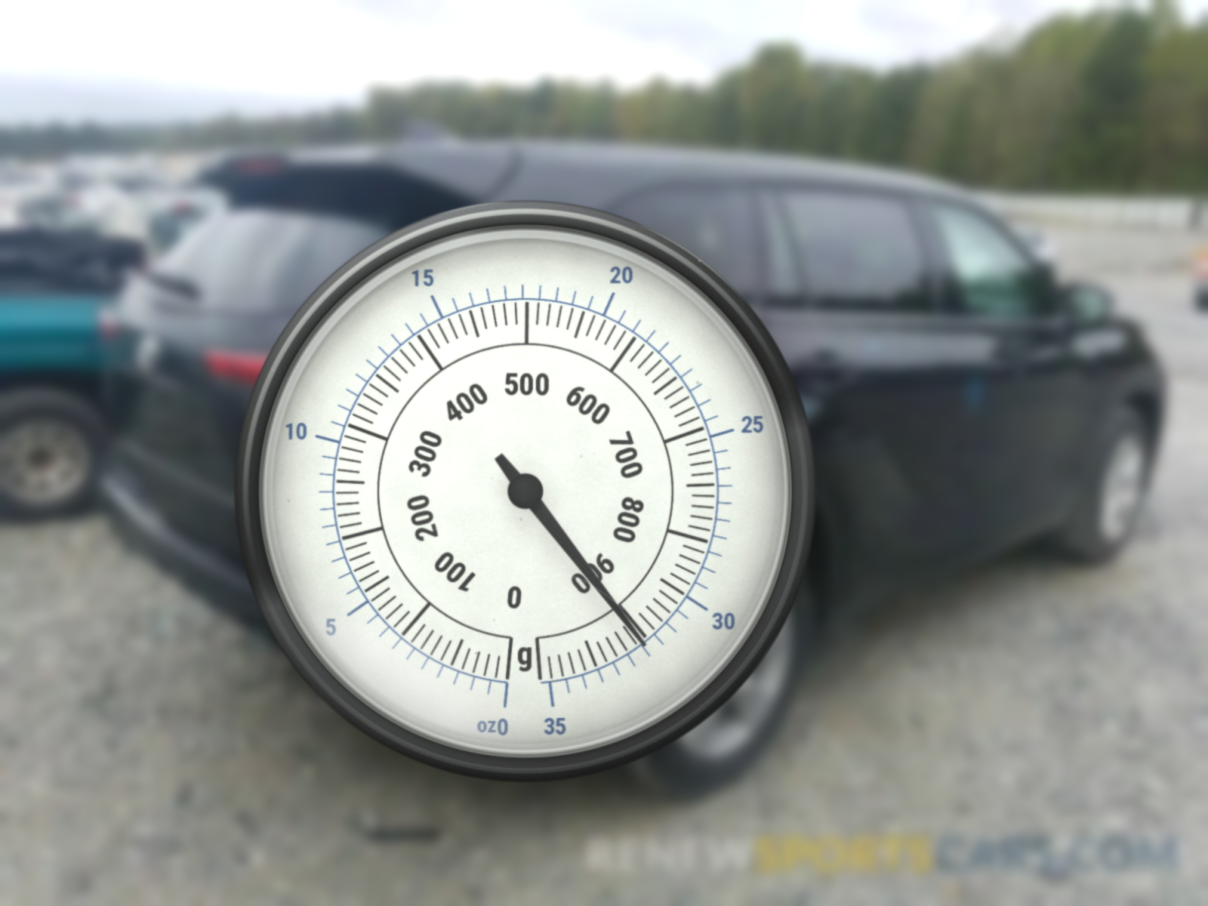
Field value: 905 g
